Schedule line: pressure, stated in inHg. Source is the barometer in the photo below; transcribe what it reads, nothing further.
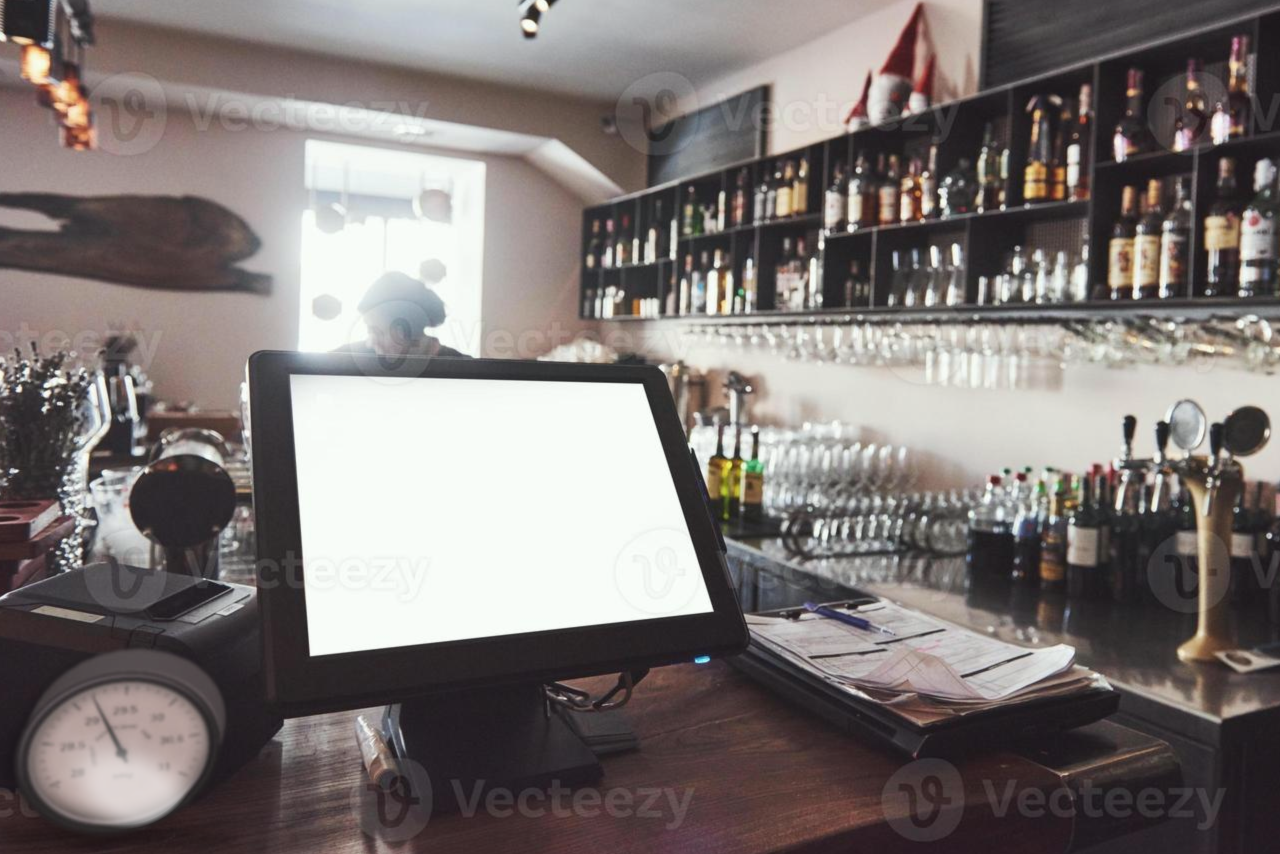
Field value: 29.2 inHg
